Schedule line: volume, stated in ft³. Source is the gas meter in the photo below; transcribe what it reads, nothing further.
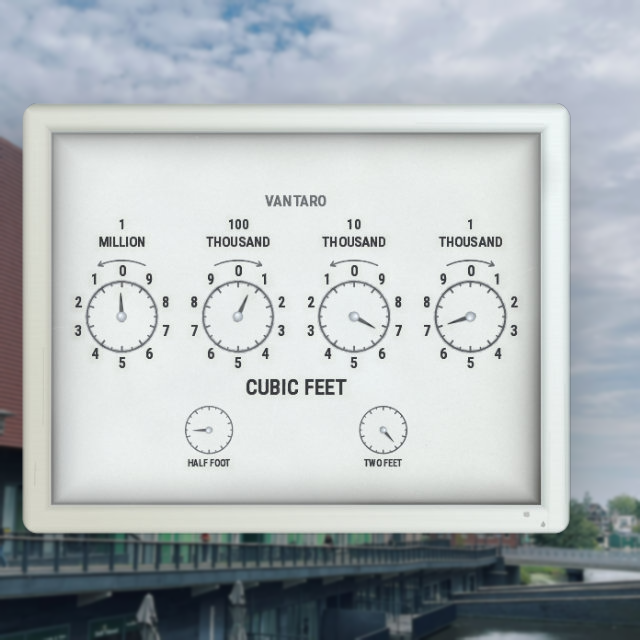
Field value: 6700 ft³
